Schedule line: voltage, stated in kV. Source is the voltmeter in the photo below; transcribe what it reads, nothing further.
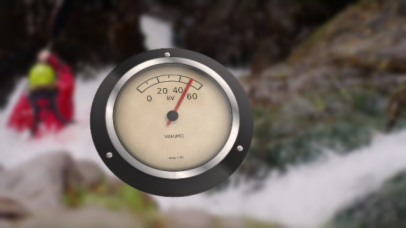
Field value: 50 kV
